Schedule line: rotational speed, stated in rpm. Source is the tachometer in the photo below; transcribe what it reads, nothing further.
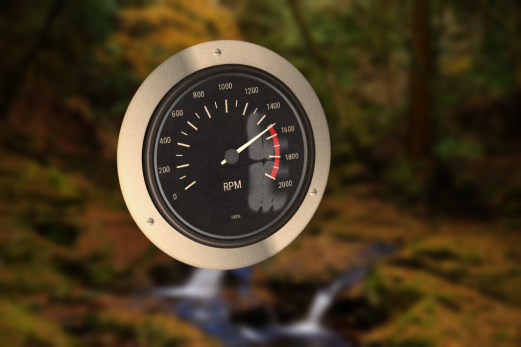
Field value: 1500 rpm
